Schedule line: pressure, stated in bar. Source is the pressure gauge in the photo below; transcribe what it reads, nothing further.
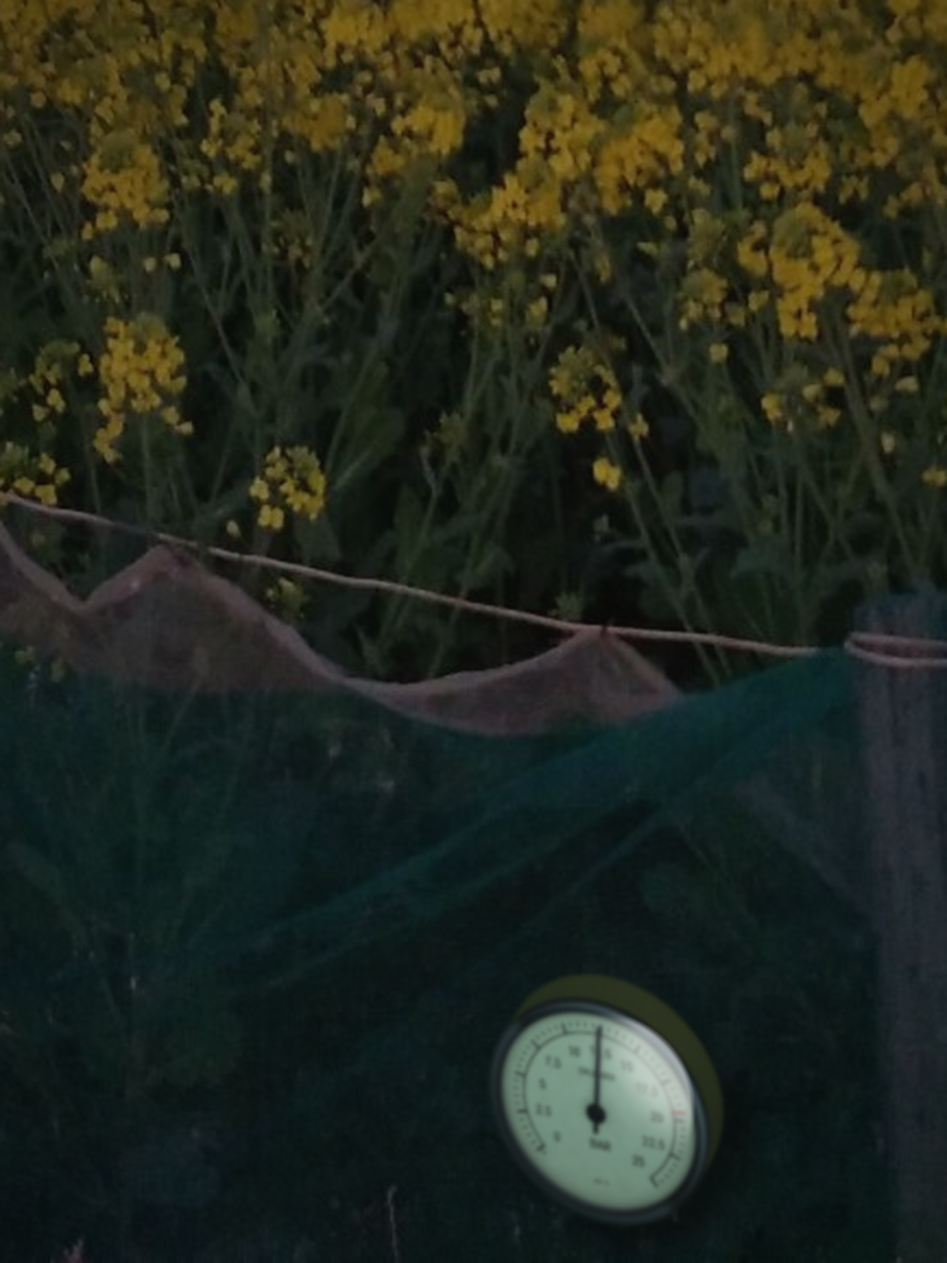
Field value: 12.5 bar
